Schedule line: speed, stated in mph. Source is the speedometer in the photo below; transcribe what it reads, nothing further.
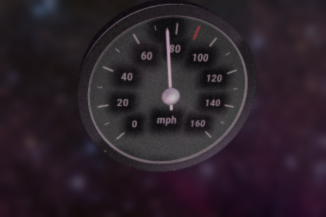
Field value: 75 mph
